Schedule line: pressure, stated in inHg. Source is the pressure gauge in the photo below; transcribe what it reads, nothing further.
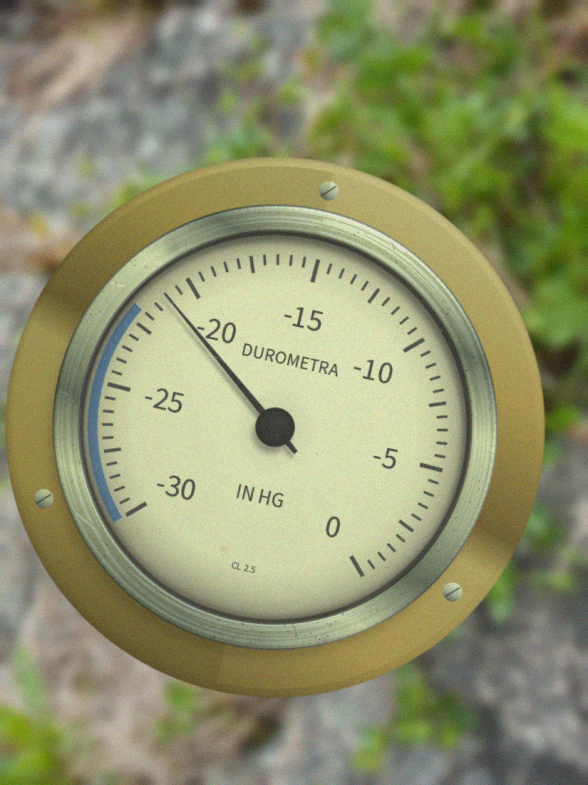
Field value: -21 inHg
